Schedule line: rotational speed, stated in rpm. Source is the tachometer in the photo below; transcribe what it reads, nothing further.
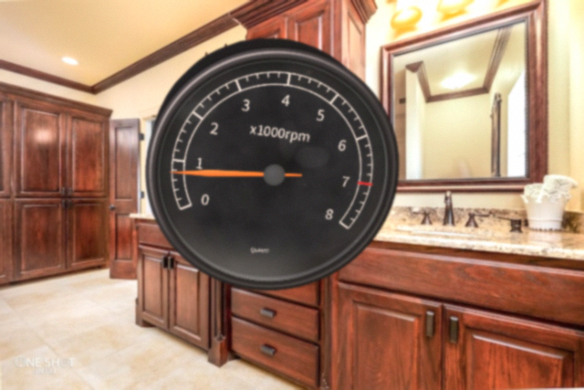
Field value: 800 rpm
